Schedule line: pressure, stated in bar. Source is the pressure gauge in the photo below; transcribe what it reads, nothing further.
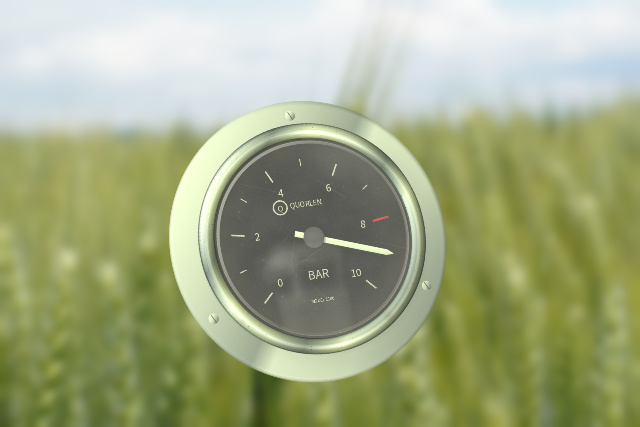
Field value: 9 bar
